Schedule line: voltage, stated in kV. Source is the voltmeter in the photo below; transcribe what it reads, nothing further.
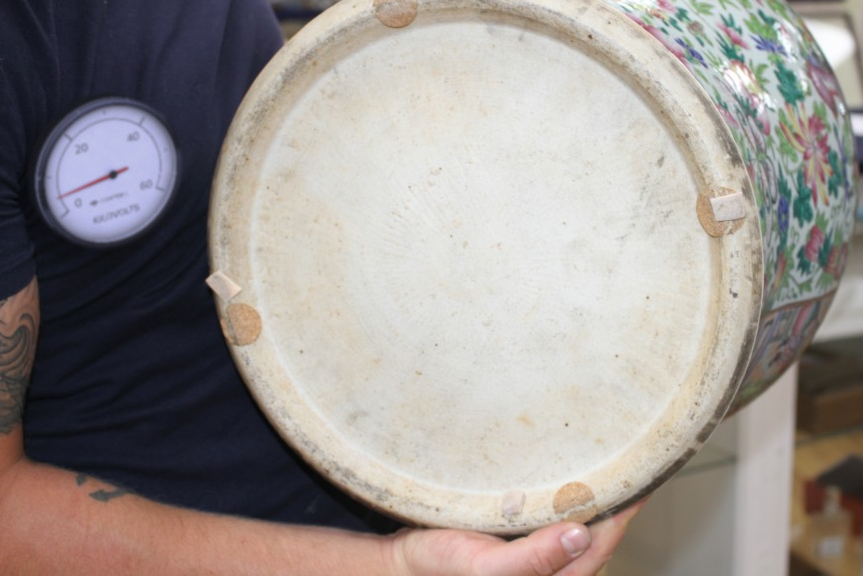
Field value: 5 kV
